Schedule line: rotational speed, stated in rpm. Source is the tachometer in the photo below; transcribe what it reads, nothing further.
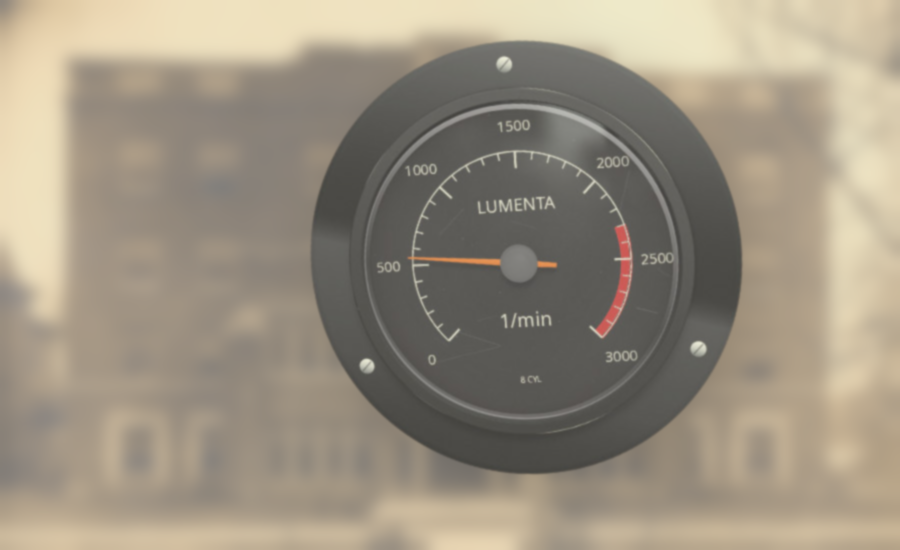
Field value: 550 rpm
